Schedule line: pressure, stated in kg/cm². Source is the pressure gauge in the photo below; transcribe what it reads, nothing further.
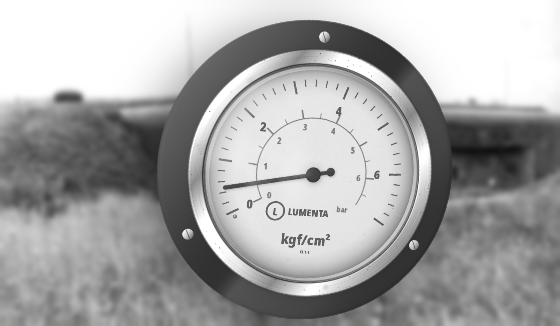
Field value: 0.5 kg/cm²
